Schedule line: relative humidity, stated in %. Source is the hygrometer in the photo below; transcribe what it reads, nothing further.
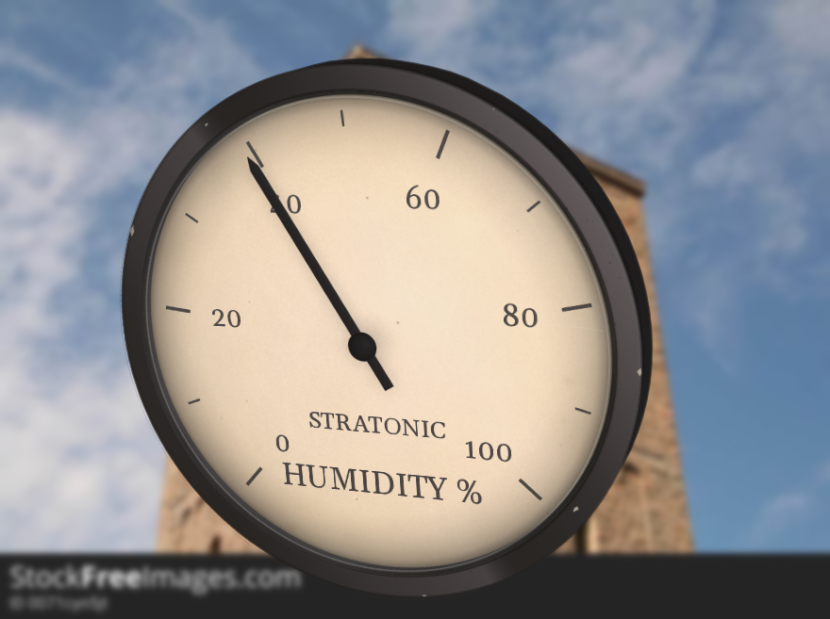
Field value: 40 %
